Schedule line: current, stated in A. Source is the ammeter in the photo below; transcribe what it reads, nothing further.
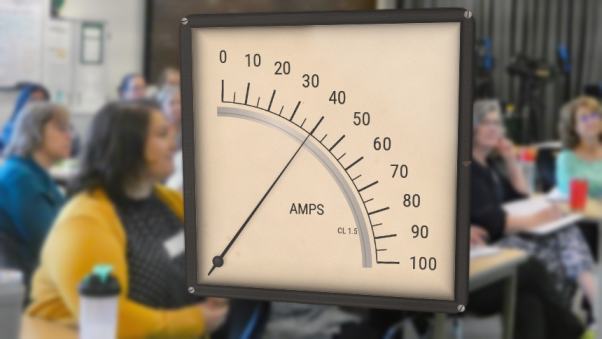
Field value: 40 A
